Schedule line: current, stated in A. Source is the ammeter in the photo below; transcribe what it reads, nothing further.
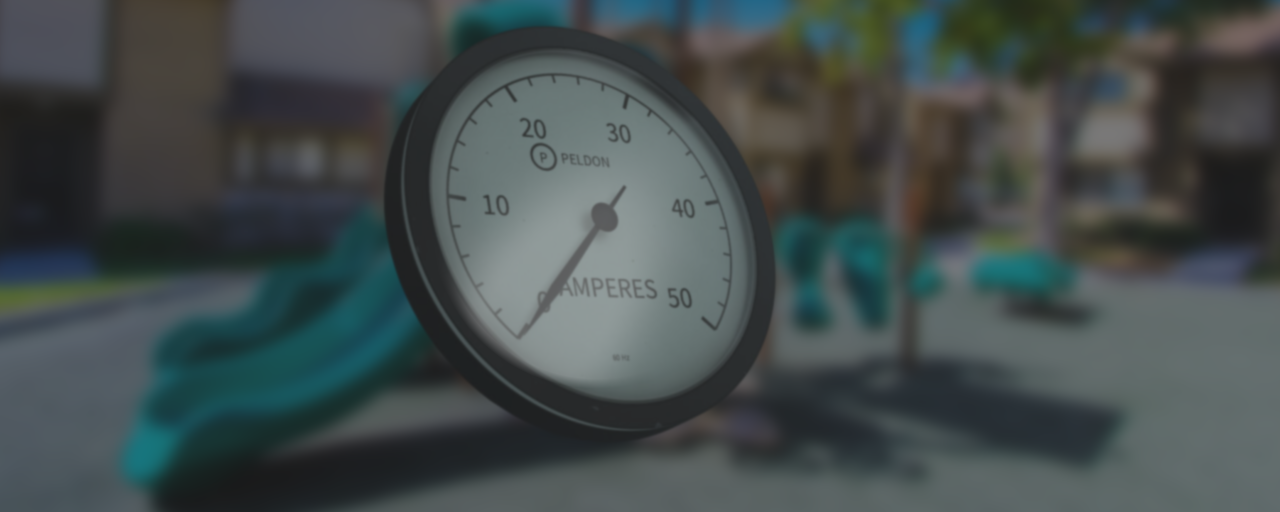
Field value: 0 A
